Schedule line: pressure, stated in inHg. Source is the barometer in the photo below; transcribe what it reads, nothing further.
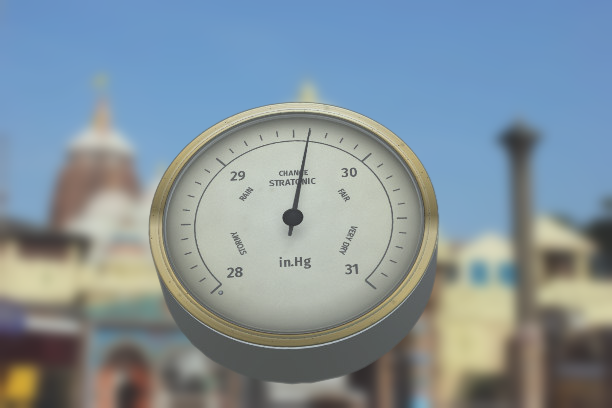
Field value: 29.6 inHg
